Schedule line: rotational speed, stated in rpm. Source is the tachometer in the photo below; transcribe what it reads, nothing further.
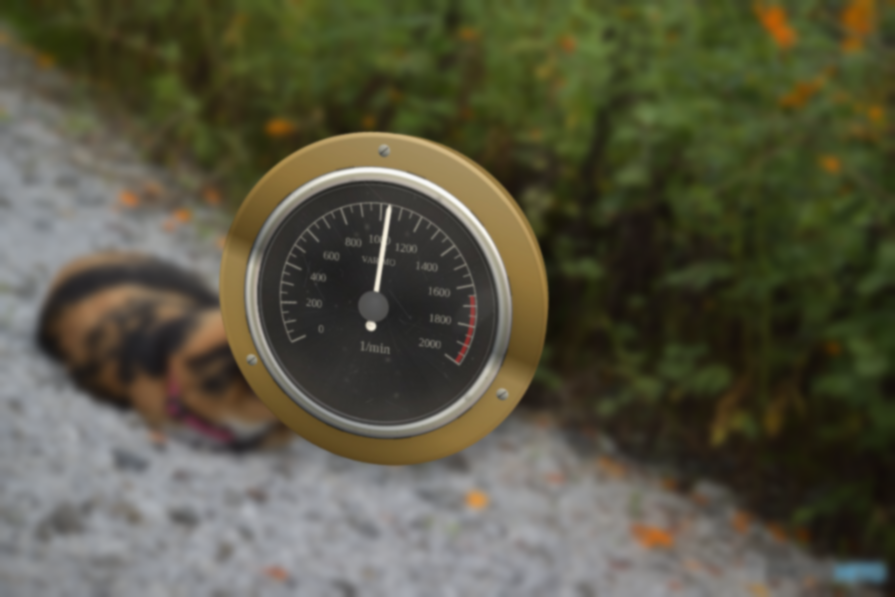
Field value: 1050 rpm
